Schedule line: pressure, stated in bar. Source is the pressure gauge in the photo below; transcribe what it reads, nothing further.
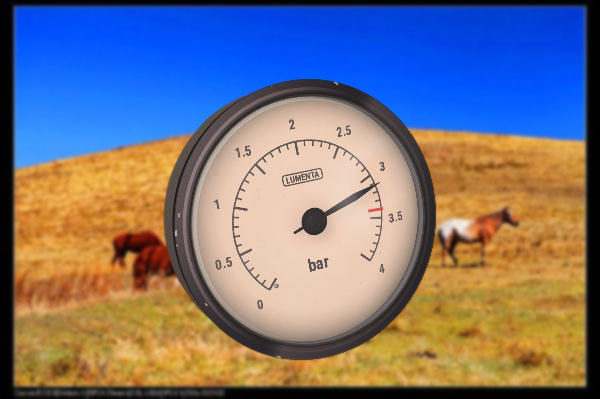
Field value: 3.1 bar
